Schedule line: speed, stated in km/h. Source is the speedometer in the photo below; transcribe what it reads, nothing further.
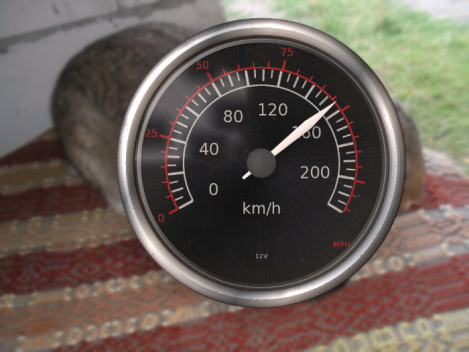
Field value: 155 km/h
